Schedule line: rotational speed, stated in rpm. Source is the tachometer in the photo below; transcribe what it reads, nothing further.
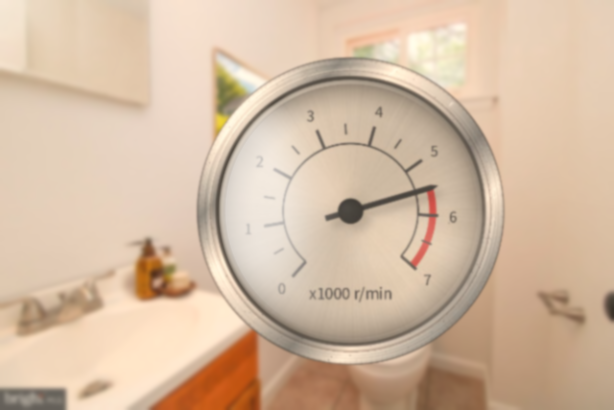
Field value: 5500 rpm
